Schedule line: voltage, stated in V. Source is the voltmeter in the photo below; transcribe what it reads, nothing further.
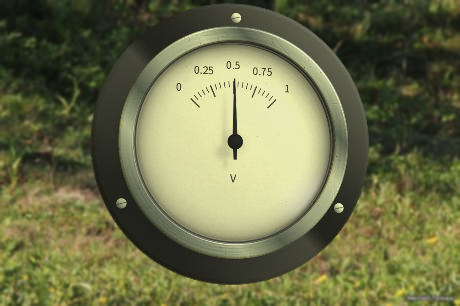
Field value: 0.5 V
